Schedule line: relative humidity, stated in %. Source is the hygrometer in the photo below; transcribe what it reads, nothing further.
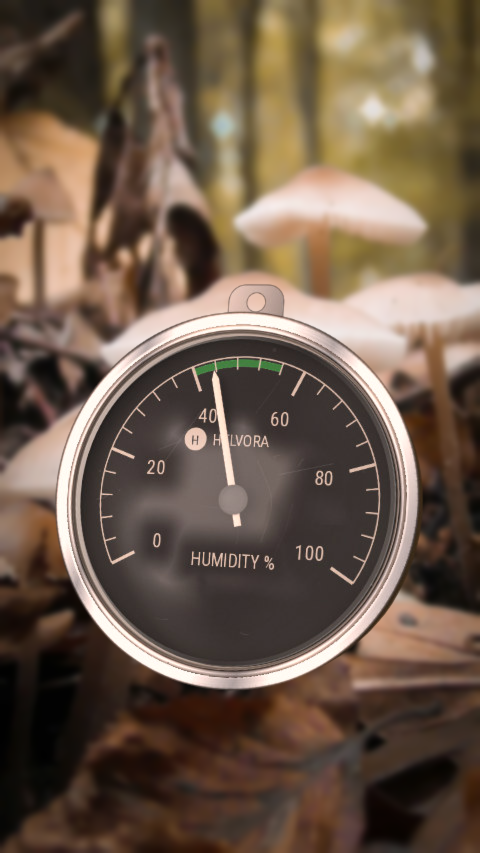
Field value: 44 %
